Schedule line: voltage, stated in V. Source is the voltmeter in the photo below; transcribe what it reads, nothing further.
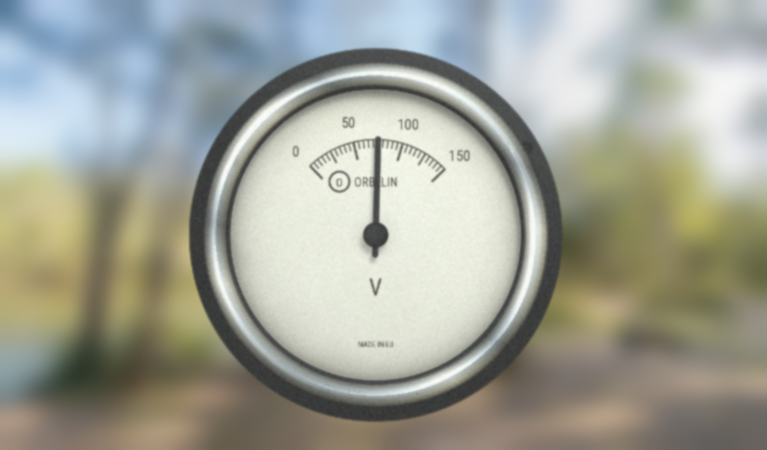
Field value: 75 V
